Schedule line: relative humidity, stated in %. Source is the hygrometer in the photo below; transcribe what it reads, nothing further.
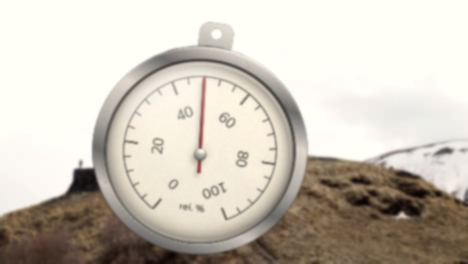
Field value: 48 %
